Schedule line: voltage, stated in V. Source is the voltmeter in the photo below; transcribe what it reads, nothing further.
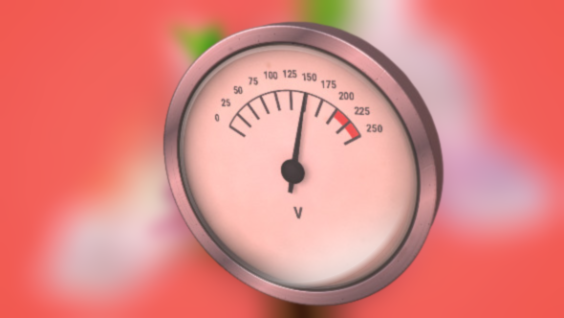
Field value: 150 V
